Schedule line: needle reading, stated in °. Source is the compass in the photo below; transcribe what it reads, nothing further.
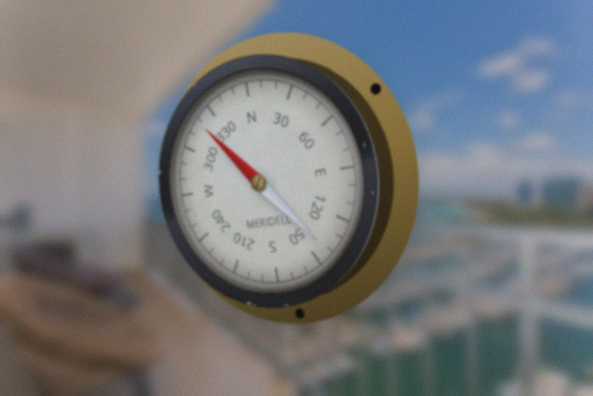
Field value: 320 °
